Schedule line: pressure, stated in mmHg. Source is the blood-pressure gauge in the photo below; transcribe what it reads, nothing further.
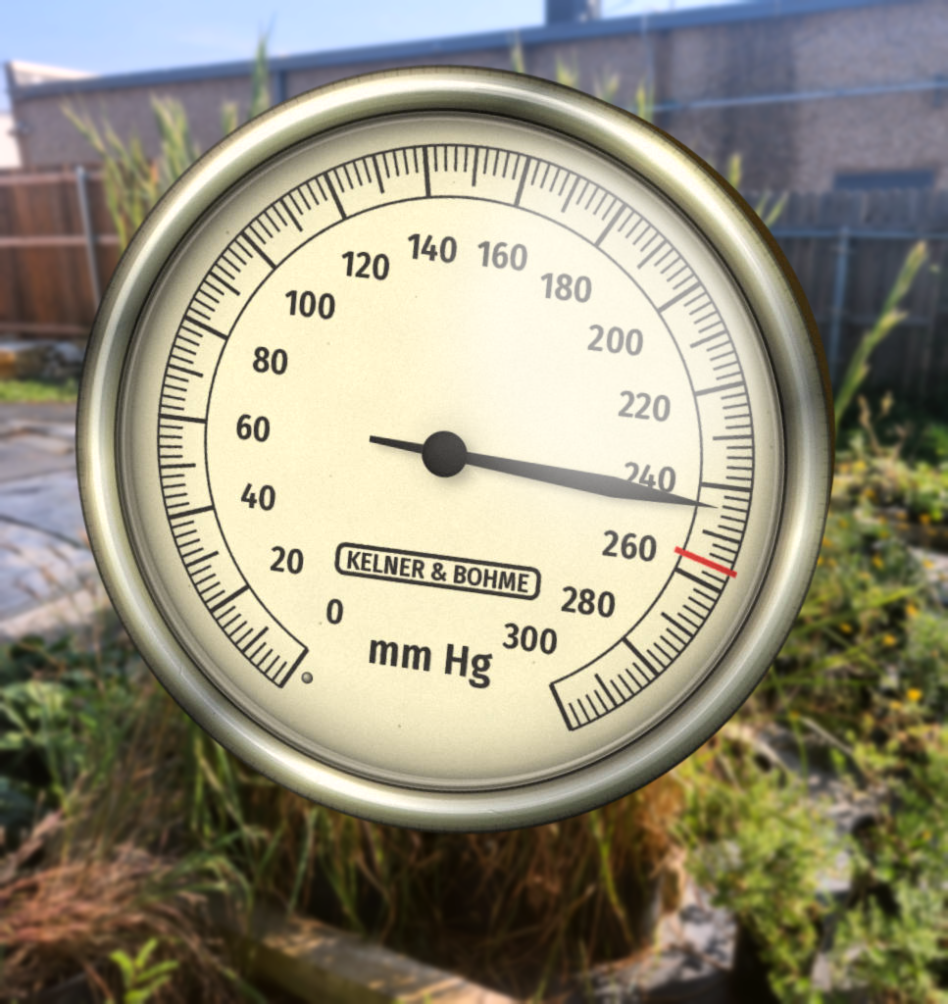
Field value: 244 mmHg
